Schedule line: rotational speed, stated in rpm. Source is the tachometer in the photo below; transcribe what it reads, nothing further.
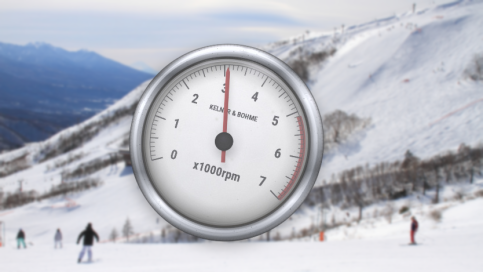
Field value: 3100 rpm
